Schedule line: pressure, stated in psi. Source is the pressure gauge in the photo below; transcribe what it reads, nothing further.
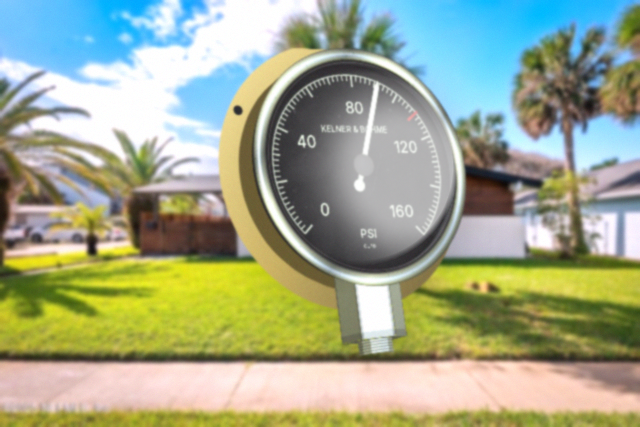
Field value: 90 psi
